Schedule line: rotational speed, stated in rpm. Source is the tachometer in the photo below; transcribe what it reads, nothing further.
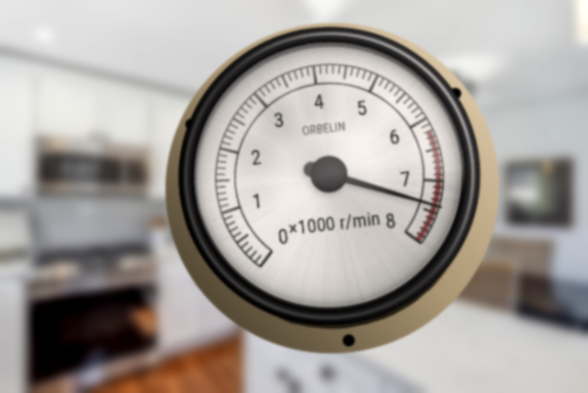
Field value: 7400 rpm
